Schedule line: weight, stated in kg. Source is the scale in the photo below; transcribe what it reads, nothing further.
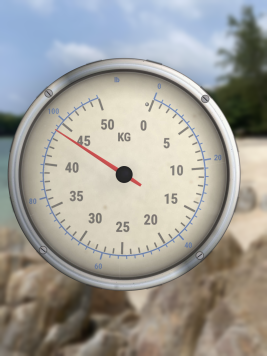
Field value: 44 kg
